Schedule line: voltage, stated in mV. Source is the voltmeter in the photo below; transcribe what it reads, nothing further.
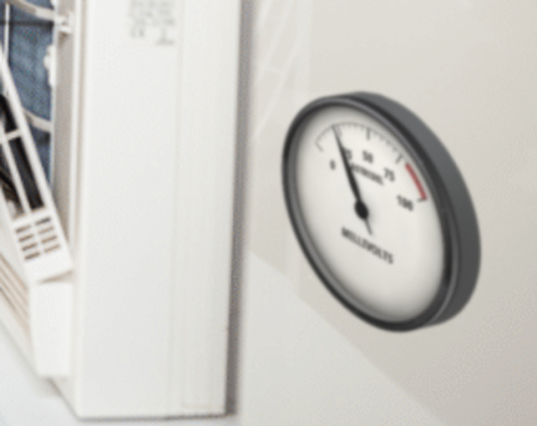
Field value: 25 mV
